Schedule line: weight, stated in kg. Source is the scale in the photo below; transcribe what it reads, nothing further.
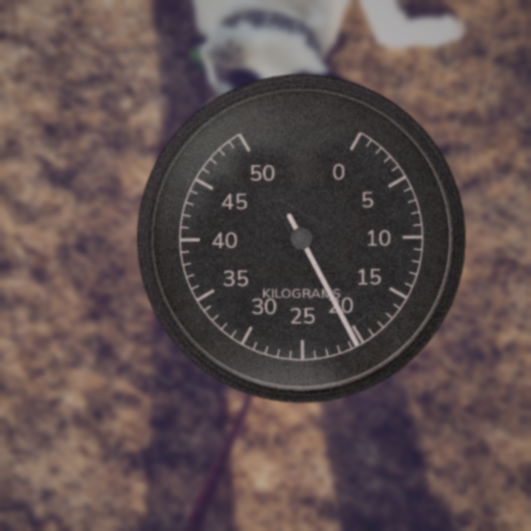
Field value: 20.5 kg
